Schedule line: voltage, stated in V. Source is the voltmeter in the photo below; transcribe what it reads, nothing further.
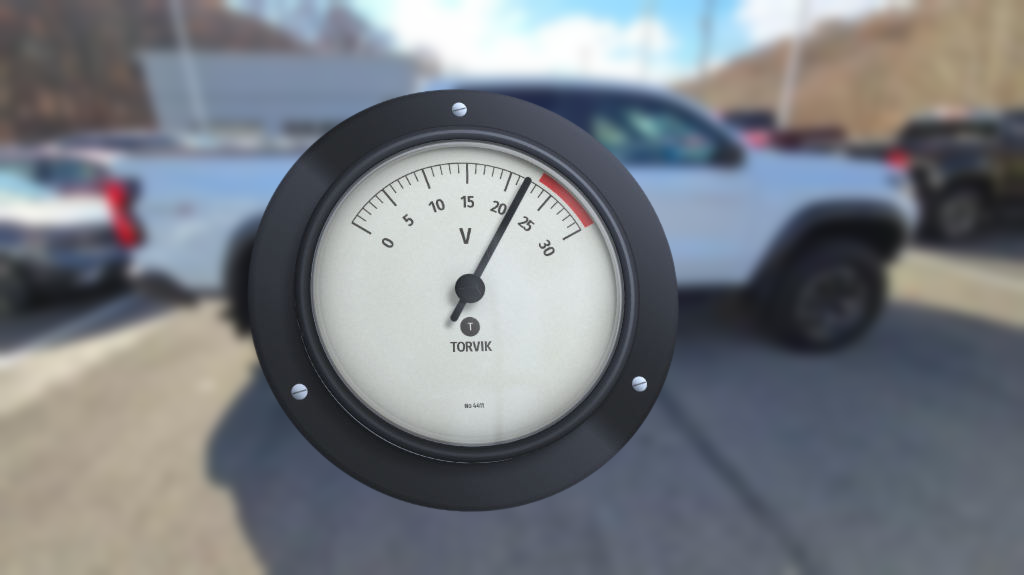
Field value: 22 V
